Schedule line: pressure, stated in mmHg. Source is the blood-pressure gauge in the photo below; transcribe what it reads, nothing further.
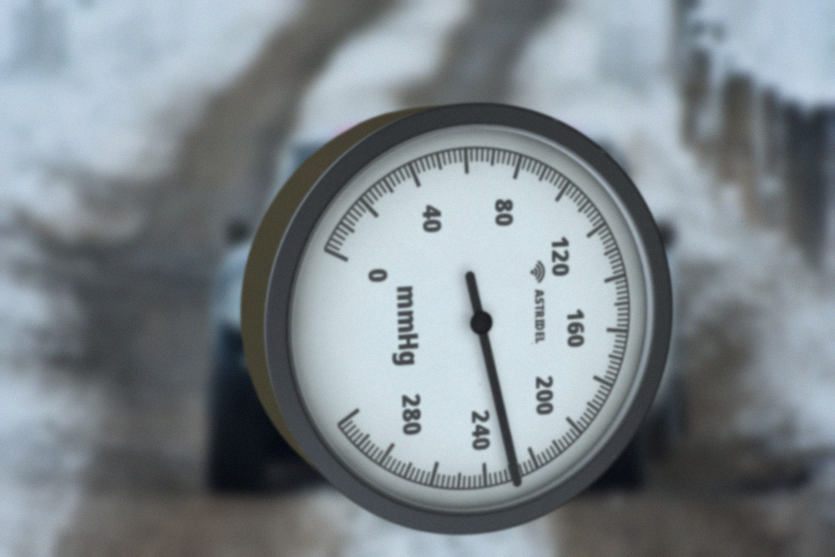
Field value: 230 mmHg
